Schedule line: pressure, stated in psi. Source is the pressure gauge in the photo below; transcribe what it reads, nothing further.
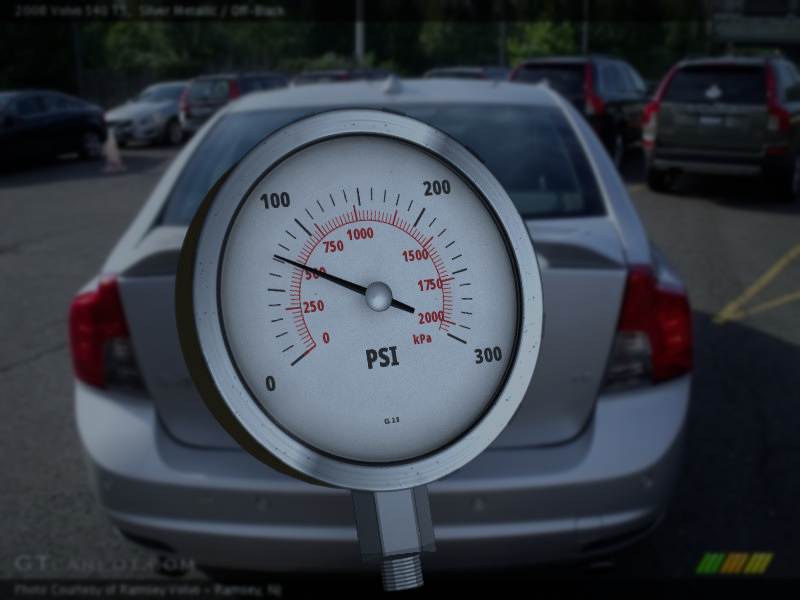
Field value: 70 psi
